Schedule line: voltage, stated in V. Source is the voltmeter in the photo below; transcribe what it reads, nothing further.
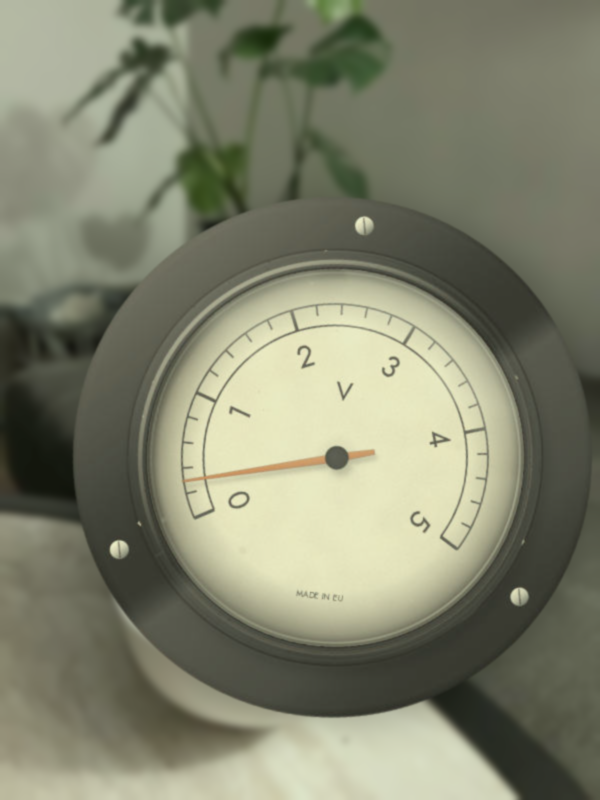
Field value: 0.3 V
